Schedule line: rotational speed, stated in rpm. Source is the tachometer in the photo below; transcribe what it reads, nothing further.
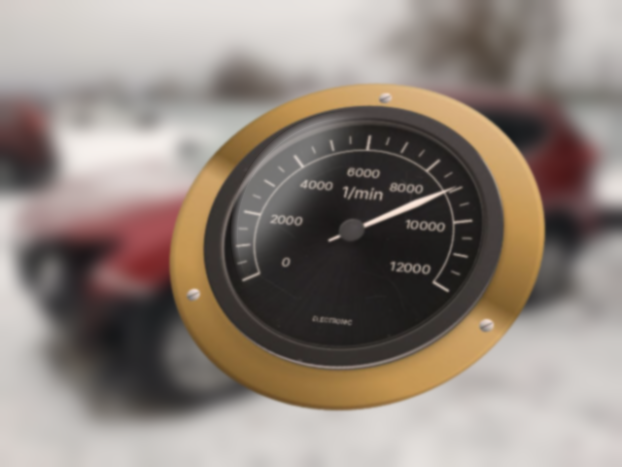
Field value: 9000 rpm
